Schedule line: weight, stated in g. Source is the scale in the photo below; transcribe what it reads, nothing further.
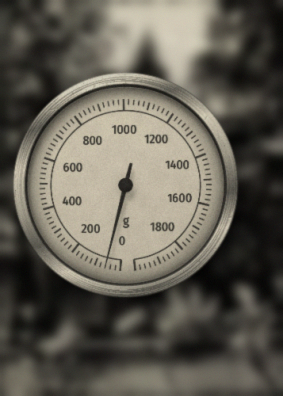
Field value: 60 g
